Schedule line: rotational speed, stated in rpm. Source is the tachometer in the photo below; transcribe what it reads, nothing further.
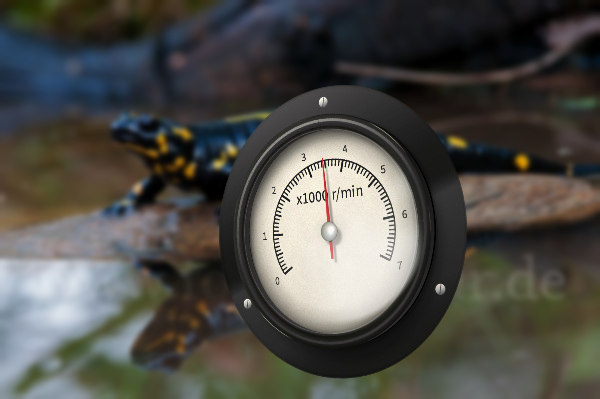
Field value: 3500 rpm
